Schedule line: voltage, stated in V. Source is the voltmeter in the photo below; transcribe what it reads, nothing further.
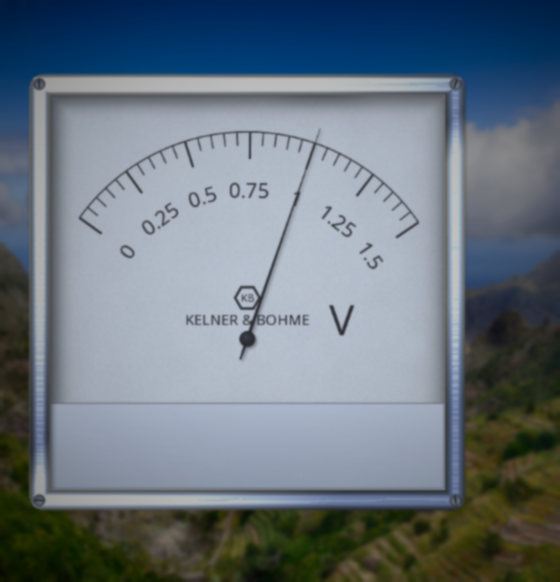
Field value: 1 V
